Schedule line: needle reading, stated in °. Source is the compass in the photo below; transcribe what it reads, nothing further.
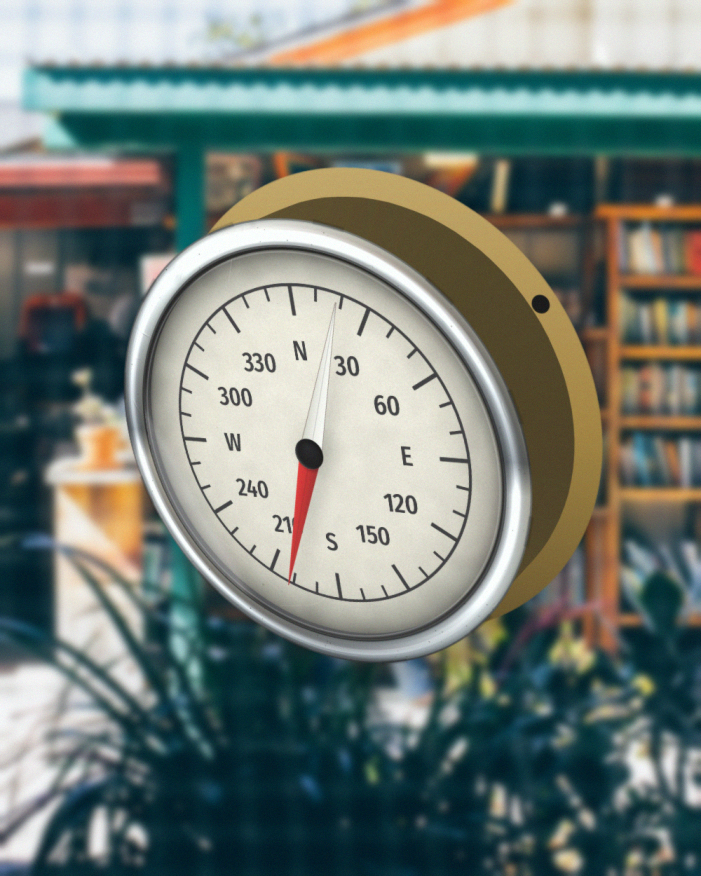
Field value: 200 °
